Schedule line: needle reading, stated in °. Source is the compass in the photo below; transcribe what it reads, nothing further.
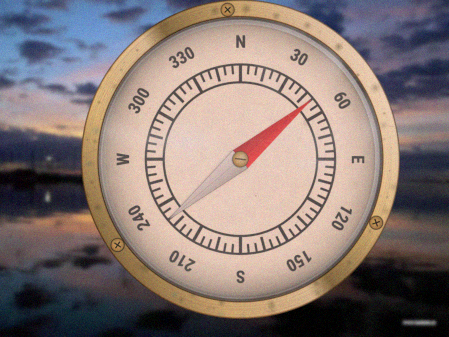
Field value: 50 °
